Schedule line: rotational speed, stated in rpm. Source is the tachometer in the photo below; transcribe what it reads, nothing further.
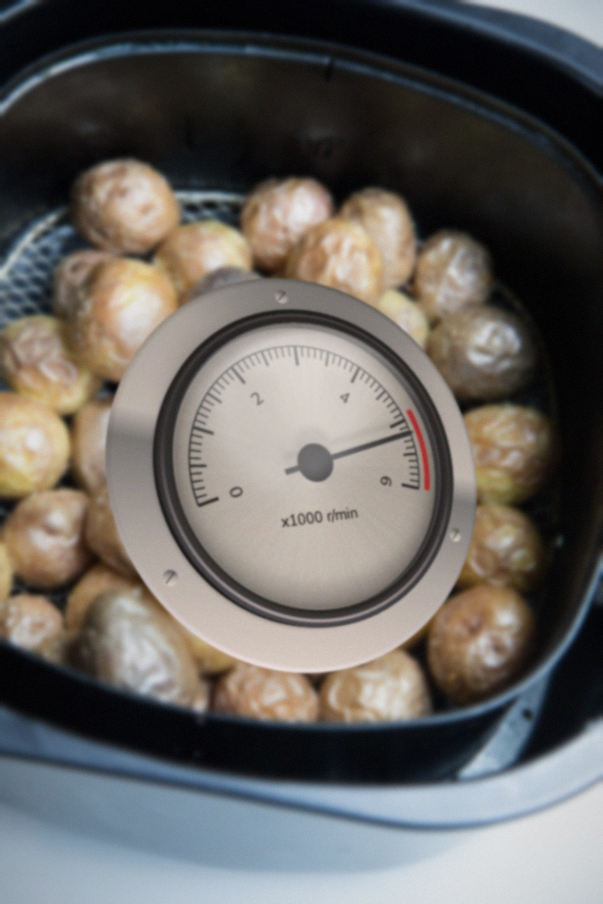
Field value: 5200 rpm
